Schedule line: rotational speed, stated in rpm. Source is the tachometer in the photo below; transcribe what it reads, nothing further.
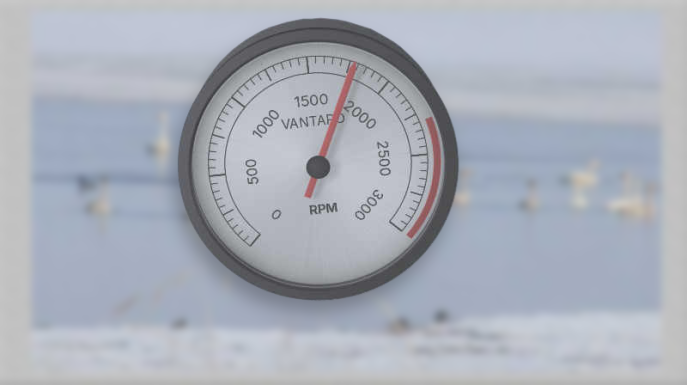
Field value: 1775 rpm
